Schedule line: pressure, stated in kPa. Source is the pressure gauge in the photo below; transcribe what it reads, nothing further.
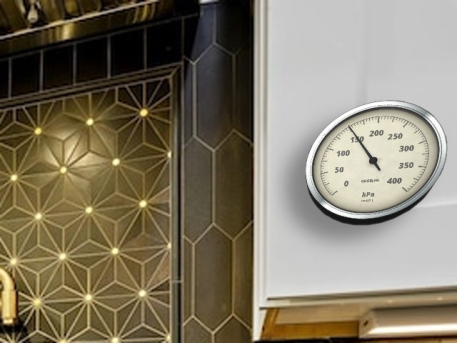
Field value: 150 kPa
